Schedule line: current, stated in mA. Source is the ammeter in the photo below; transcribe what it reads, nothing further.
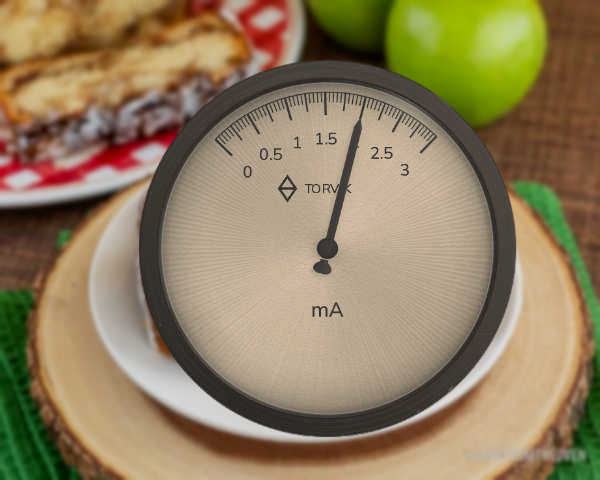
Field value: 2 mA
